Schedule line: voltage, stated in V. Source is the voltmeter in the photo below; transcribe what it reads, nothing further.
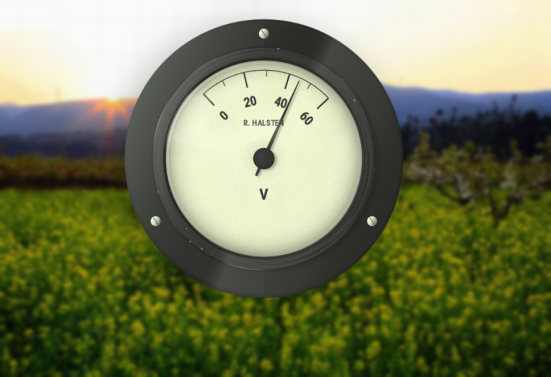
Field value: 45 V
